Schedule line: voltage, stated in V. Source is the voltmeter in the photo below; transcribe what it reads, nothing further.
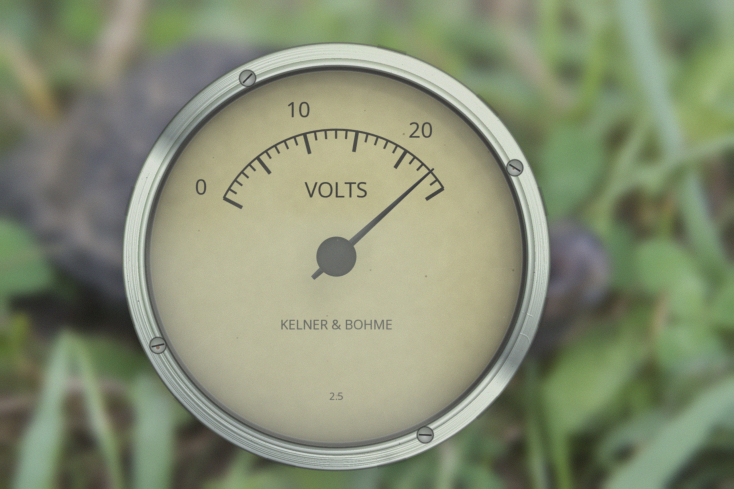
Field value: 23 V
